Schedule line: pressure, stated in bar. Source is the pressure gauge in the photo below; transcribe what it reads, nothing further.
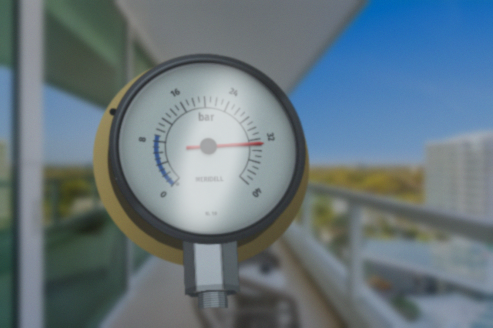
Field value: 33 bar
